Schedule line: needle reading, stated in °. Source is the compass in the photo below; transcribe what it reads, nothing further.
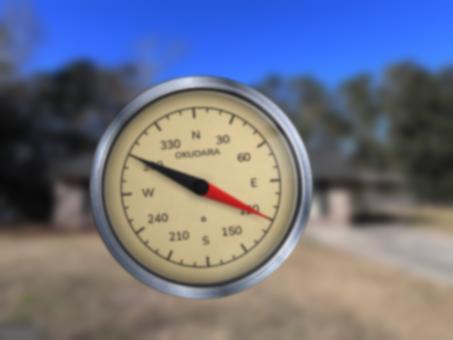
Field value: 120 °
